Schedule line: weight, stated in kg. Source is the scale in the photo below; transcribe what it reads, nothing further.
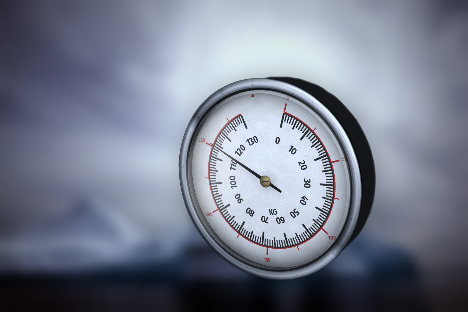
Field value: 115 kg
